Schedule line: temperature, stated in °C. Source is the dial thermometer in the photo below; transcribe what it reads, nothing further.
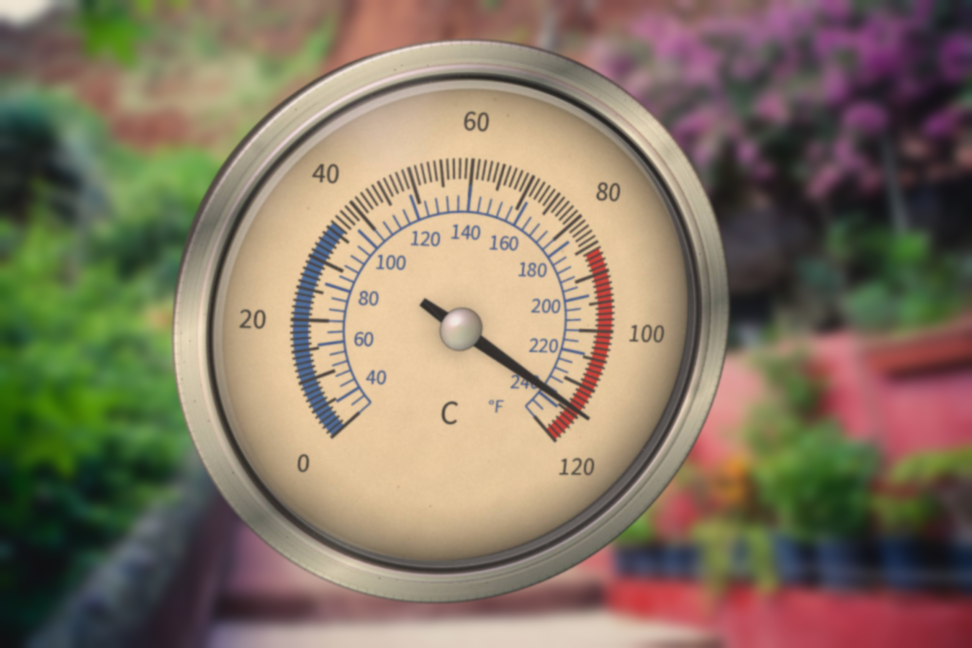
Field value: 114 °C
